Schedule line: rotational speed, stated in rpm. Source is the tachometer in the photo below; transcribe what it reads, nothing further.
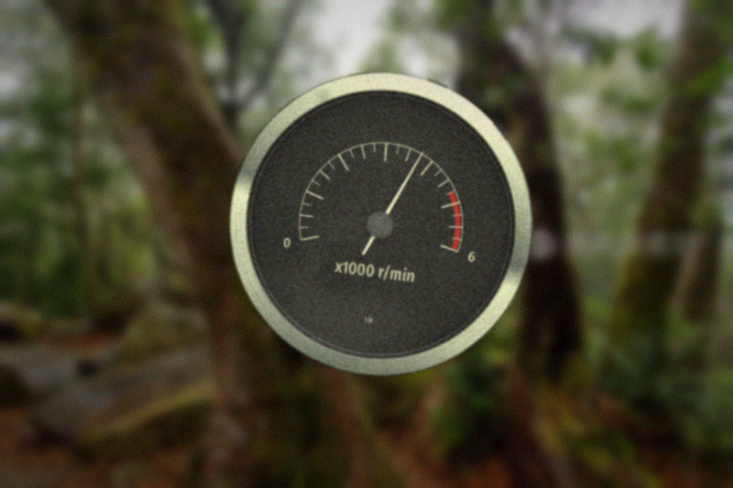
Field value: 3750 rpm
